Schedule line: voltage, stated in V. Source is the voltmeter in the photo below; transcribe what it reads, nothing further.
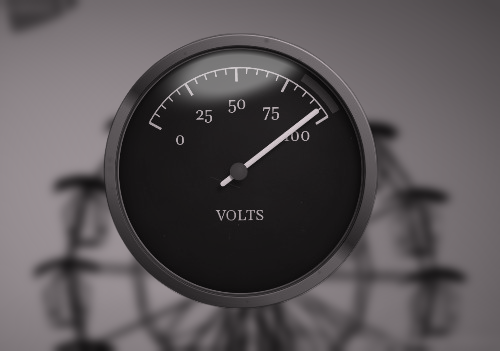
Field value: 95 V
